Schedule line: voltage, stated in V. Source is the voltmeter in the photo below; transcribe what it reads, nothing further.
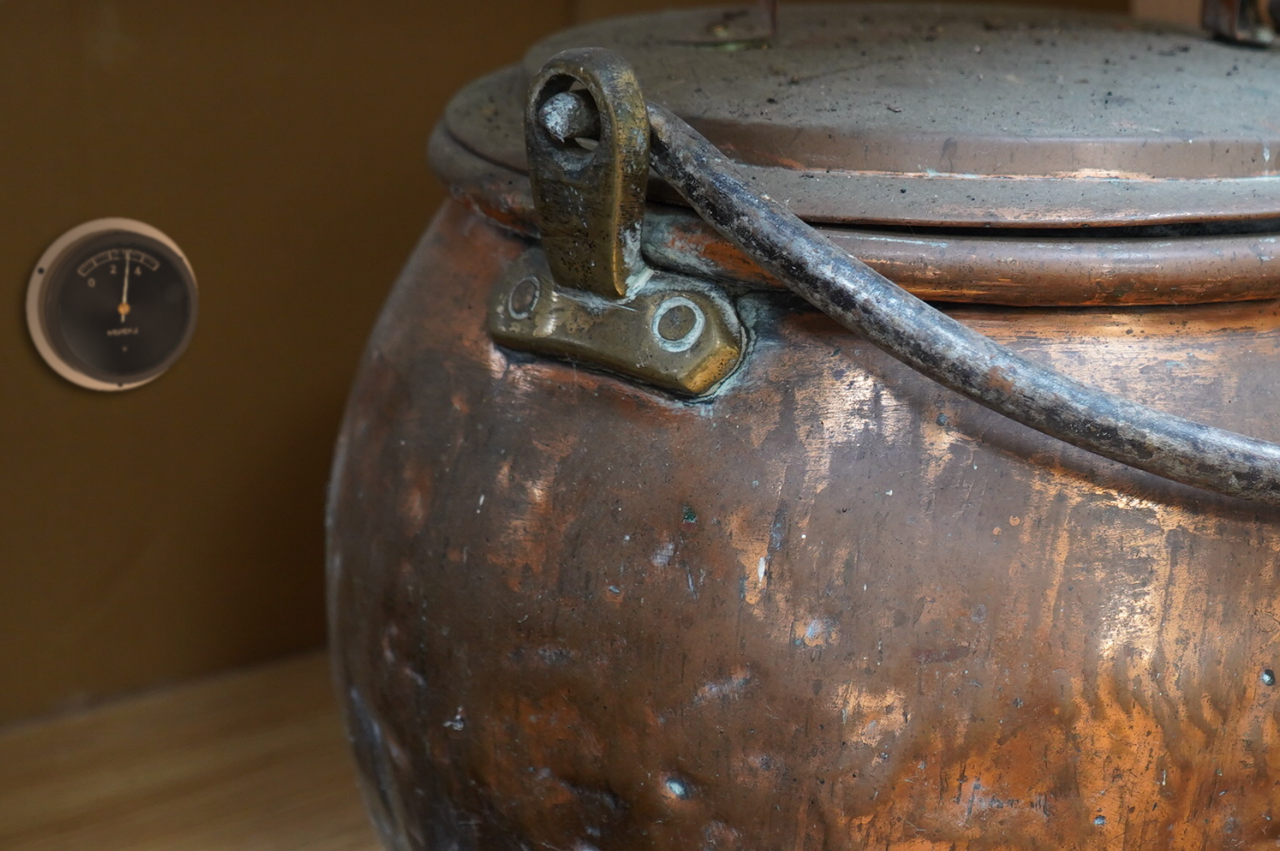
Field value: 3 V
